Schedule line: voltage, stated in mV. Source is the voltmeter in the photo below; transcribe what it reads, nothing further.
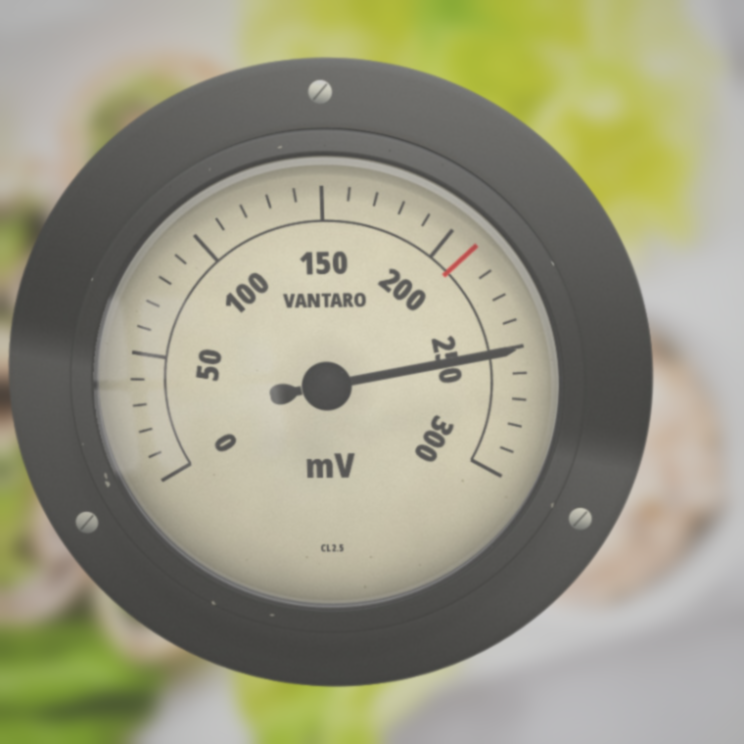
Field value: 250 mV
